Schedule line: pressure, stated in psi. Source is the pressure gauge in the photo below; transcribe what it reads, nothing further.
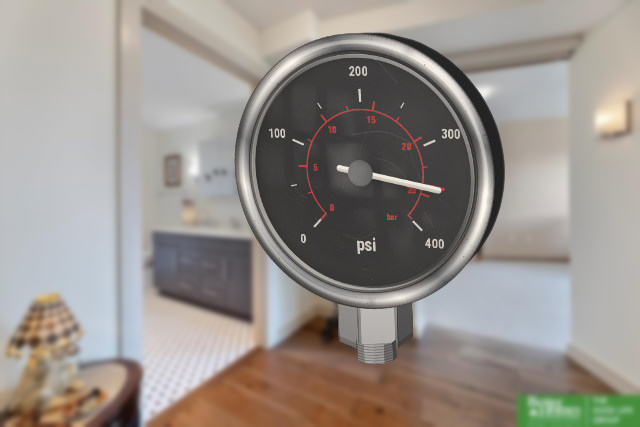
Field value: 350 psi
